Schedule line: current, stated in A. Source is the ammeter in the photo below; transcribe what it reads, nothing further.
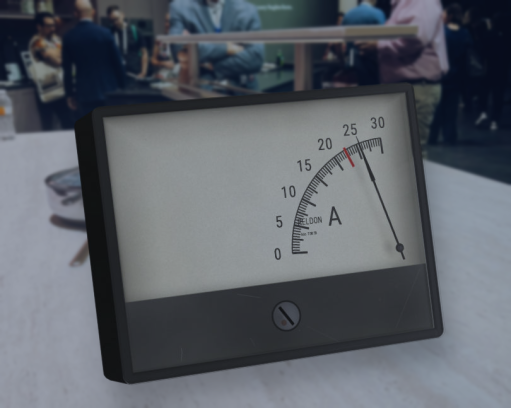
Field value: 25 A
